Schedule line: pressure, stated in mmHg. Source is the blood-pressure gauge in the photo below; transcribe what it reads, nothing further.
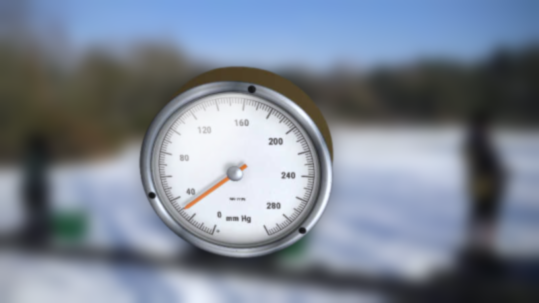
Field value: 30 mmHg
